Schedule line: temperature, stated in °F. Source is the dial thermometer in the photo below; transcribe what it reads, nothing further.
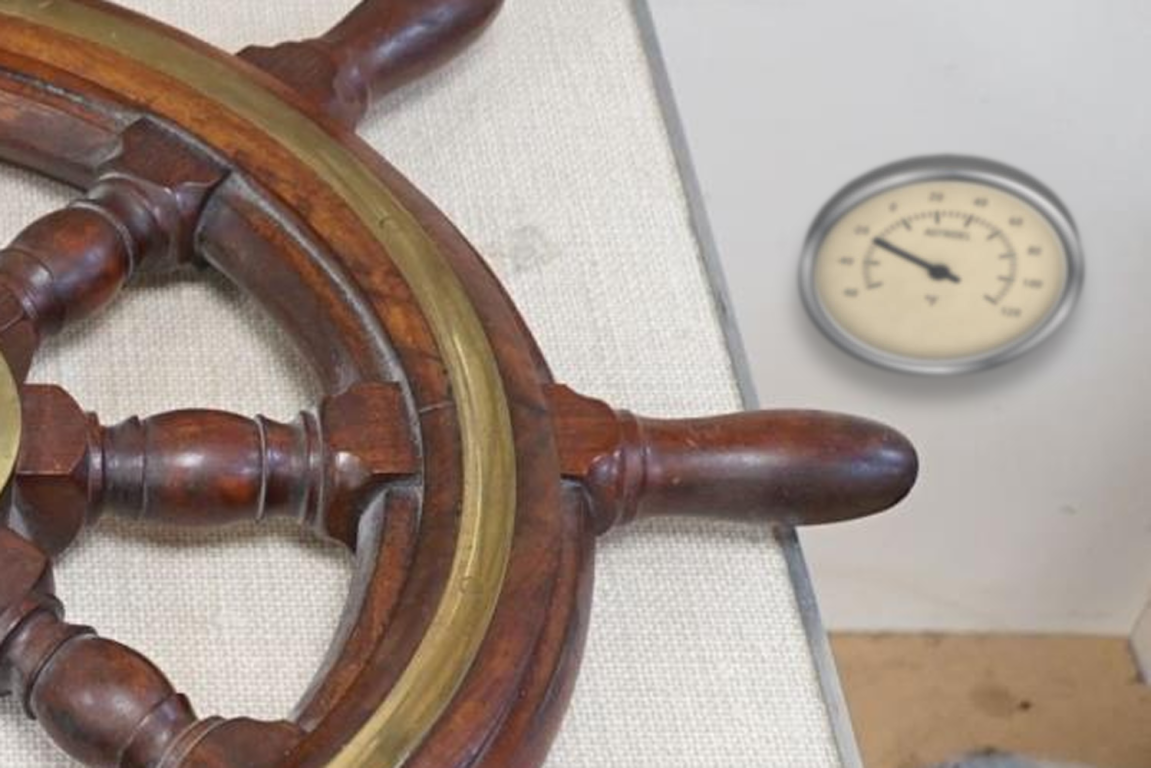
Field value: -20 °F
